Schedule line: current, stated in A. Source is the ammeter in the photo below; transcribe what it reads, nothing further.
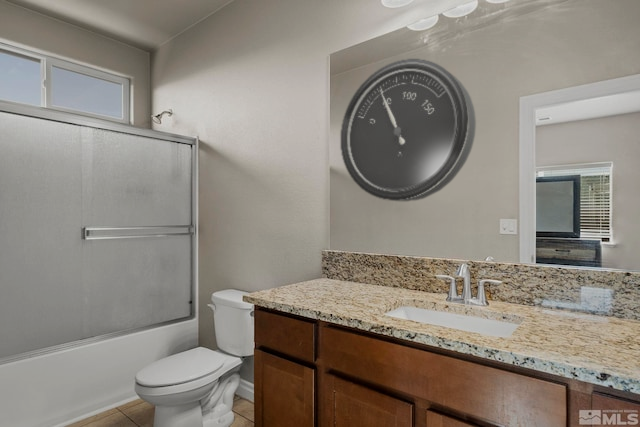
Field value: 50 A
